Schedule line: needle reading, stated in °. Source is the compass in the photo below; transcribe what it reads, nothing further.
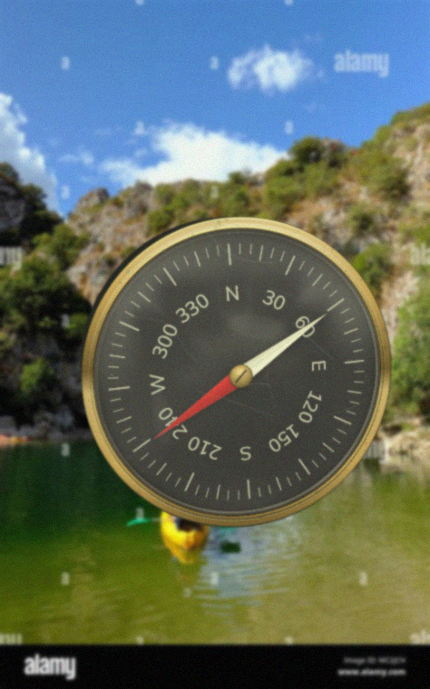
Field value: 240 °
